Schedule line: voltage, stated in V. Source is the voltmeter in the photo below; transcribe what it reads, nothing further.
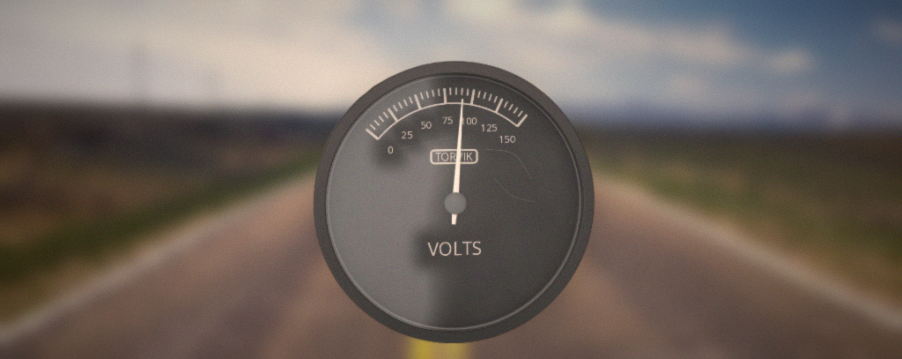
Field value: 90 V
